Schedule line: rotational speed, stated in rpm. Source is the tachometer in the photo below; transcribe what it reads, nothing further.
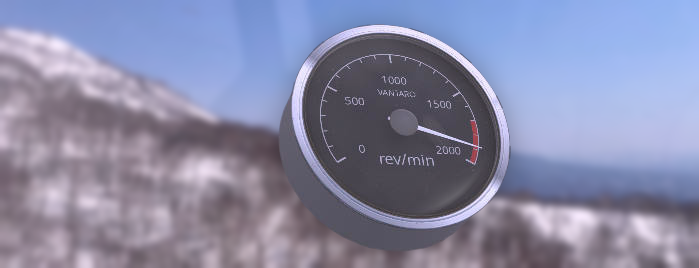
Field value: 1900 rpm
